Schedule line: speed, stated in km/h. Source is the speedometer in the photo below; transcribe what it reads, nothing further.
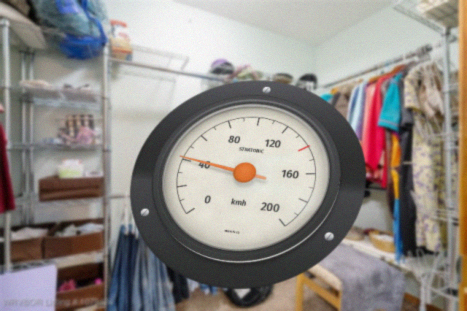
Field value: 40 km/h
